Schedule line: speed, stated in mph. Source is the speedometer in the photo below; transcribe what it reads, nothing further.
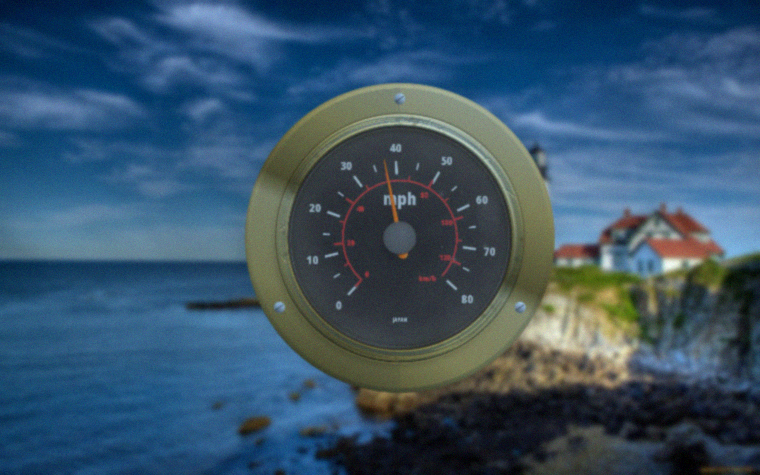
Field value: 37.5 mph
